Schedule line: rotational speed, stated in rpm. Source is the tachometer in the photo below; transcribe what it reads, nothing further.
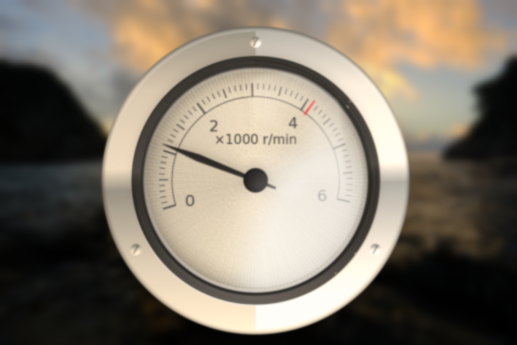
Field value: 1100 rpm
